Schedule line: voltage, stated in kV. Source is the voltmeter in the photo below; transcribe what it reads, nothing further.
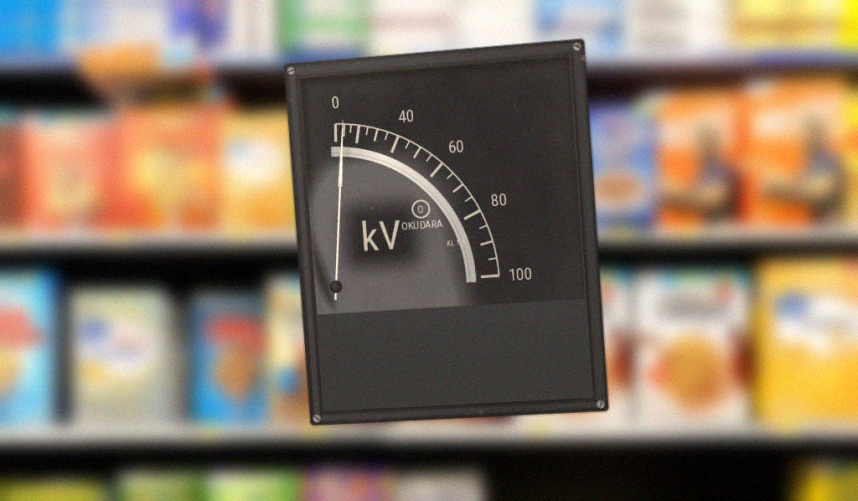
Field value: 10 kV
